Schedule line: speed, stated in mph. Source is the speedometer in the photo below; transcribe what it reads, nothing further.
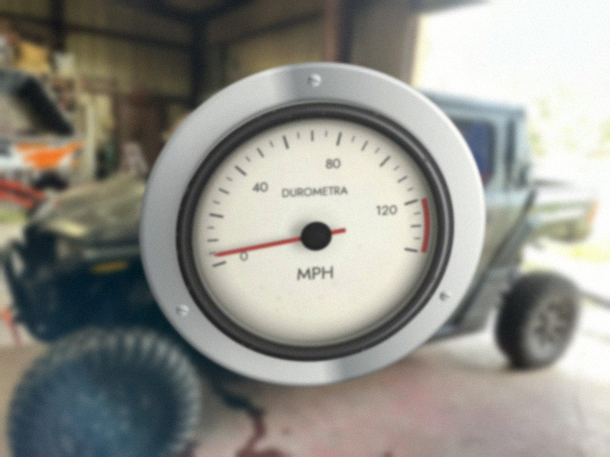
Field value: 5 mph
